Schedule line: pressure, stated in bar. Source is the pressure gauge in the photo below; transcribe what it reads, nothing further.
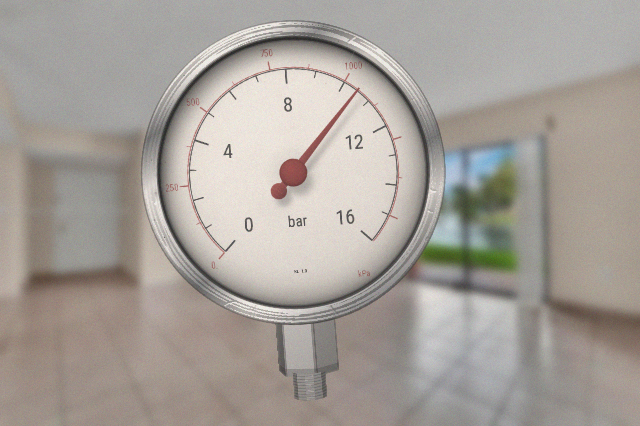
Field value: 10.5 bar
